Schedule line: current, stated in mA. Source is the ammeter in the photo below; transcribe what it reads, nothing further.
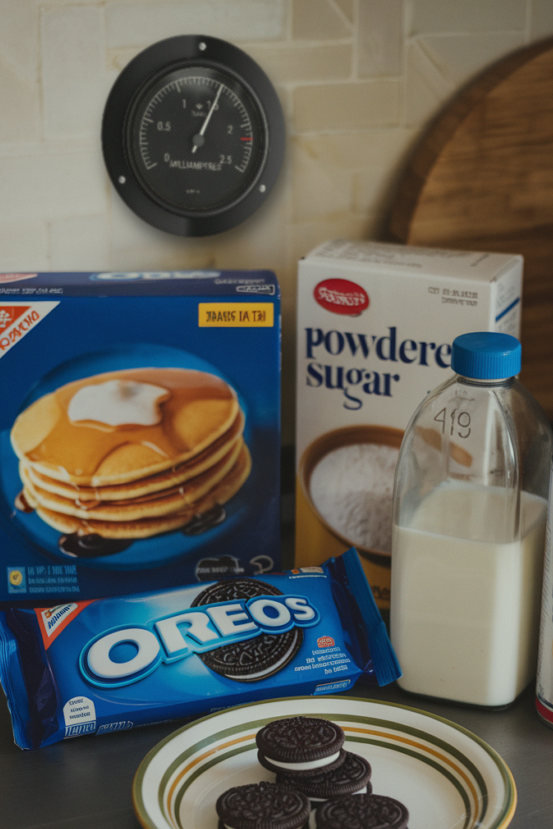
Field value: 1.5 mA
